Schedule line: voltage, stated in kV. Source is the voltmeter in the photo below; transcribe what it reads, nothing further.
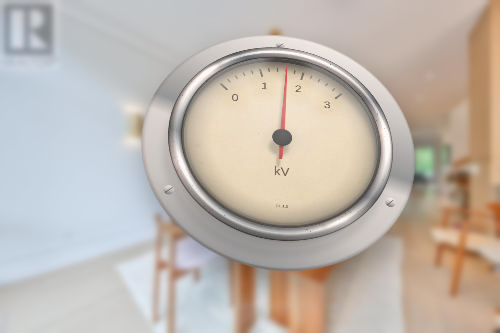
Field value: 1.6 kV
